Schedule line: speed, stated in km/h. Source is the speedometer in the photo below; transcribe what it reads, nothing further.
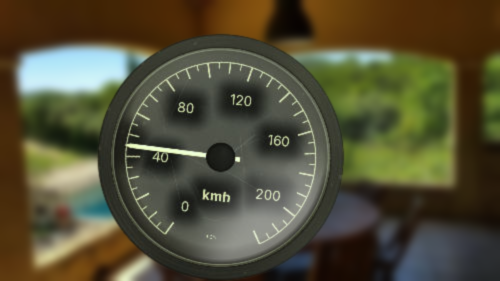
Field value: 45 km/h
